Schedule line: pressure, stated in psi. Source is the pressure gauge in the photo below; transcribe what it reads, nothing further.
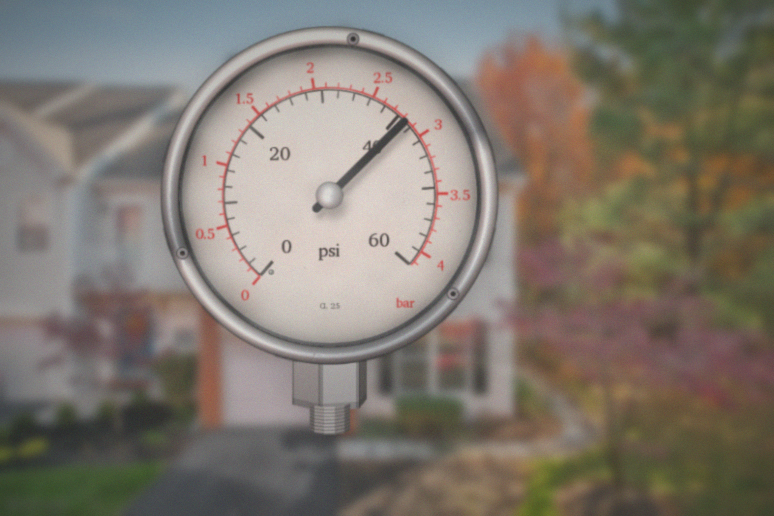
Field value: 41 psi
